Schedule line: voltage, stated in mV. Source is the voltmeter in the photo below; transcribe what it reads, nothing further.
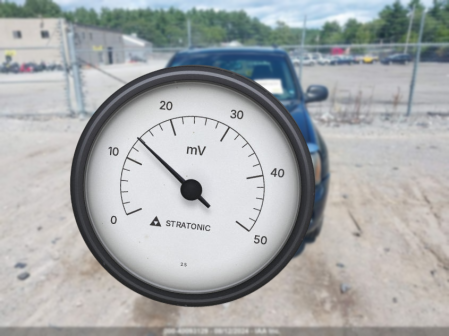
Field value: 14 mV
